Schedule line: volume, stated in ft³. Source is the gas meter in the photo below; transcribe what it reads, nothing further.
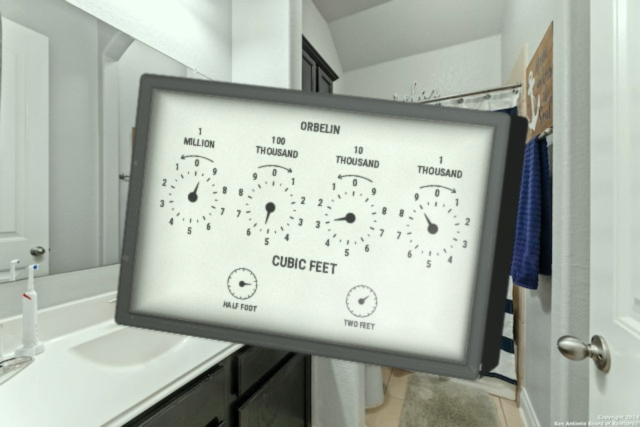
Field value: 952900 ft³
